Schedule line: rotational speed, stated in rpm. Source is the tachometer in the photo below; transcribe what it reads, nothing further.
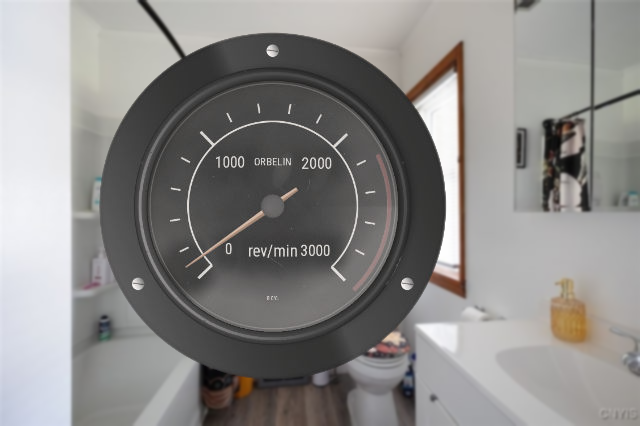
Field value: 100 rpm
